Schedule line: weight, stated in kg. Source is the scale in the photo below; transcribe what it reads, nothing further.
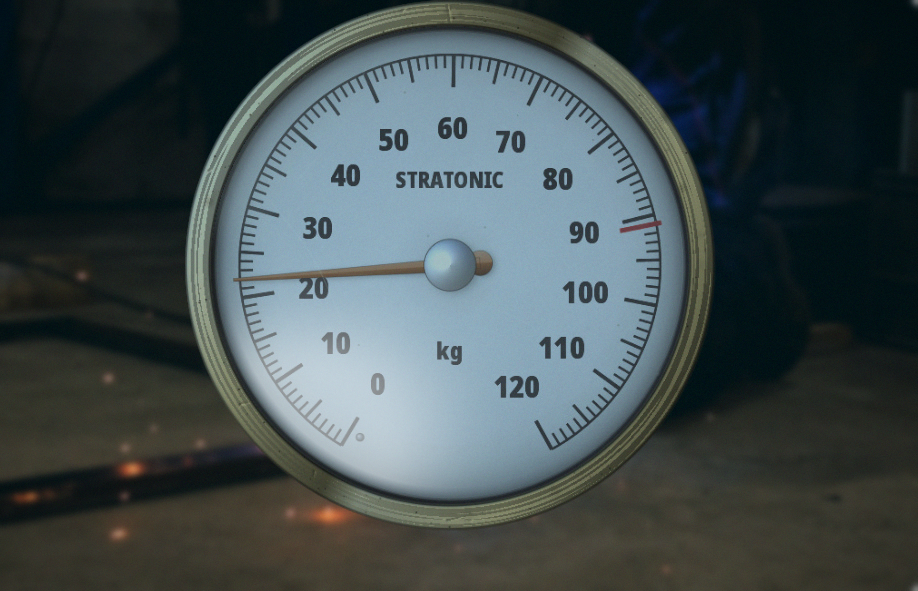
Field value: 22 kg
